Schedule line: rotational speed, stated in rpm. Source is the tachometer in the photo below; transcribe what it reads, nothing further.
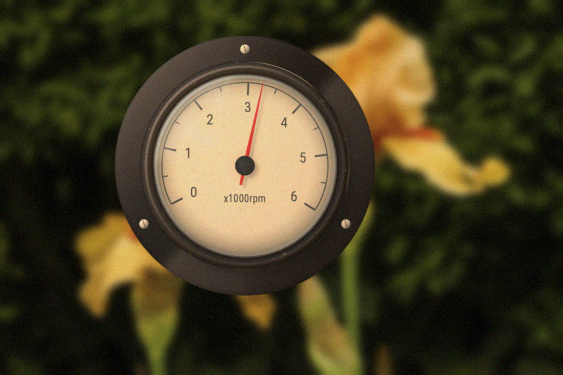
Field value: 3250 rpm
